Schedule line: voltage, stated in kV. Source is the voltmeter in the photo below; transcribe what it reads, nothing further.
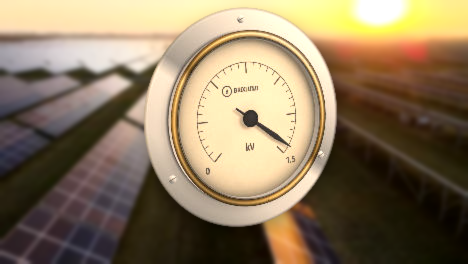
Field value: 1.45 kV
